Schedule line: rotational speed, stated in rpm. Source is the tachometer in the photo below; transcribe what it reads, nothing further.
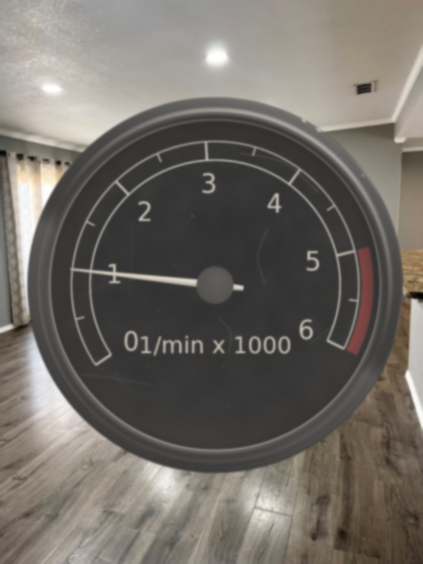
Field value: 1000 rpm
